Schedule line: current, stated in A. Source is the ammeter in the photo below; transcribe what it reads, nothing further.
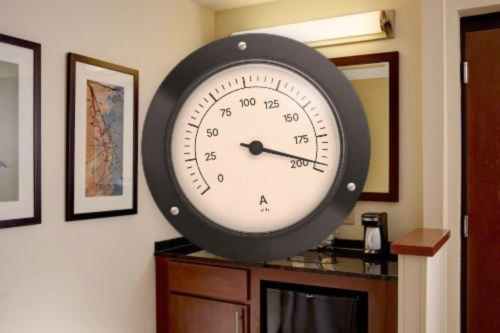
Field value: 195 A
